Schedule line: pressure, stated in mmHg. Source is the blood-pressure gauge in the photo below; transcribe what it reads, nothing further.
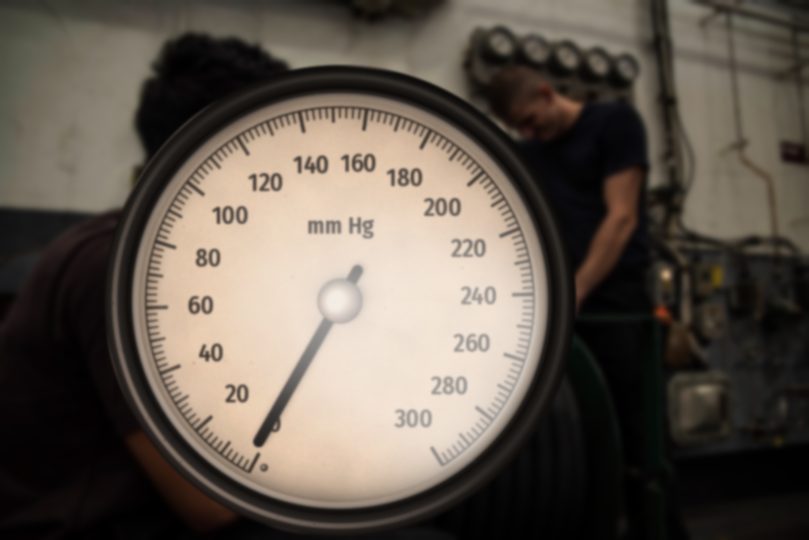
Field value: 2 mmHg
